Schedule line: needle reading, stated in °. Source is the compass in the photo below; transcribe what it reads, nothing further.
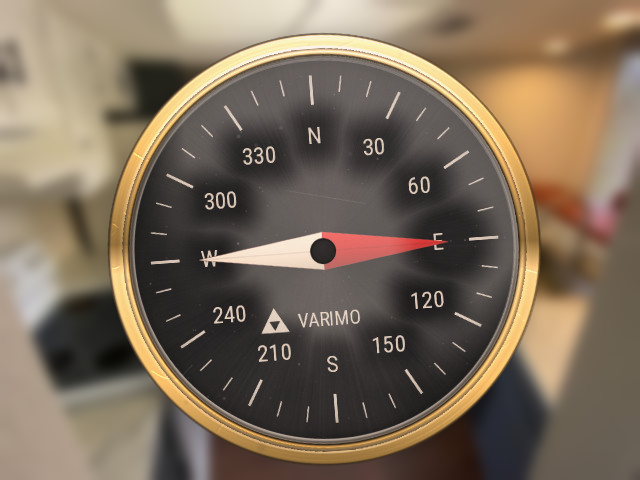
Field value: 90 °
